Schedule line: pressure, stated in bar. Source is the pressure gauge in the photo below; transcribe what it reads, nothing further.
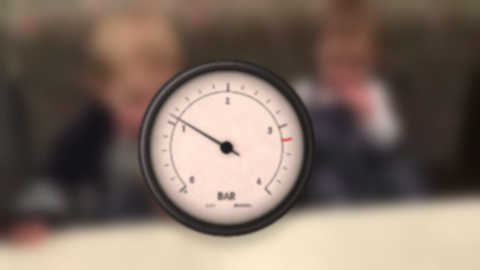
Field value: 1.1 bar
